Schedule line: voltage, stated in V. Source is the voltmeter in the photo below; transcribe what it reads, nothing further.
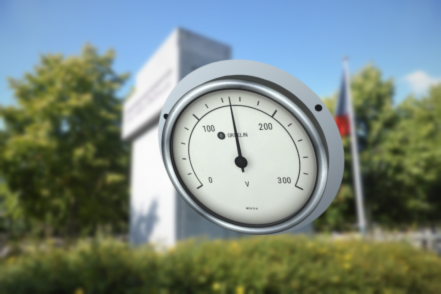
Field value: 150 V
